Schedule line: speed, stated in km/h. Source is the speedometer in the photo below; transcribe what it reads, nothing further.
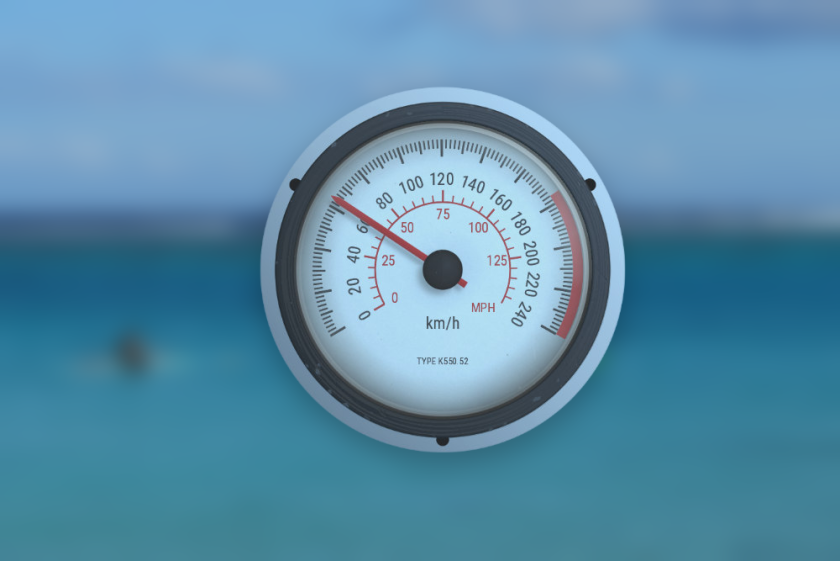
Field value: 64 km/h
